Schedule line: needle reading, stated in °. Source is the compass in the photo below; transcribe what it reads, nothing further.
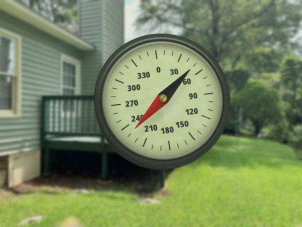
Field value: 230 °
